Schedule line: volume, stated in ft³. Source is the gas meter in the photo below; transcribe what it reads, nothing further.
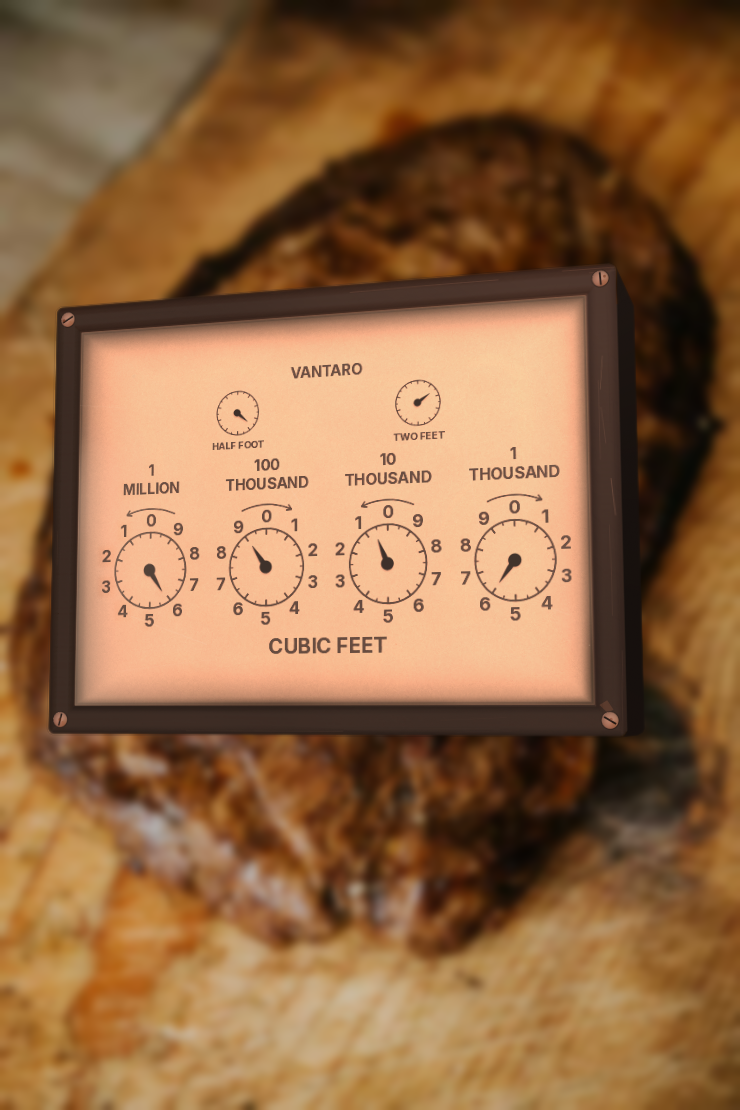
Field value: 590600 ft³
